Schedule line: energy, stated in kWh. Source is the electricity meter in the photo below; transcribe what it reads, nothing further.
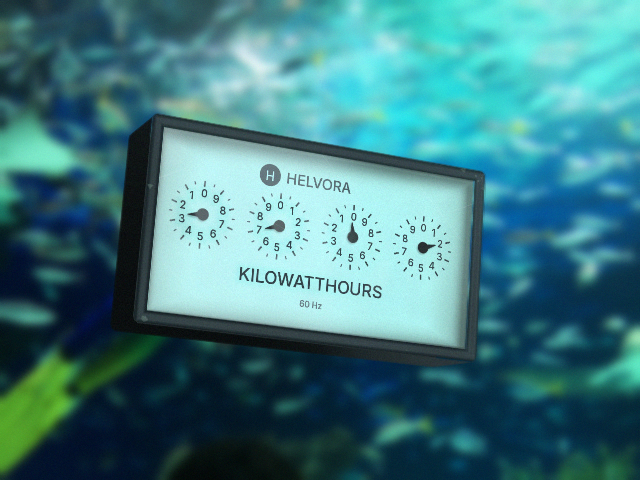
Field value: 2702 kWh
